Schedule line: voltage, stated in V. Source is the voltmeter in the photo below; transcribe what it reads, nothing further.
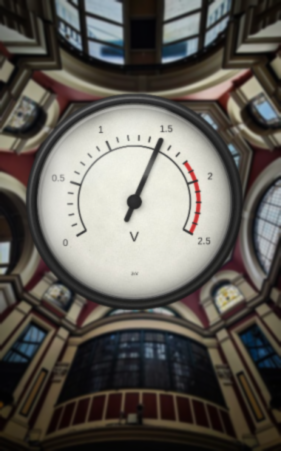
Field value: 1.5 V
